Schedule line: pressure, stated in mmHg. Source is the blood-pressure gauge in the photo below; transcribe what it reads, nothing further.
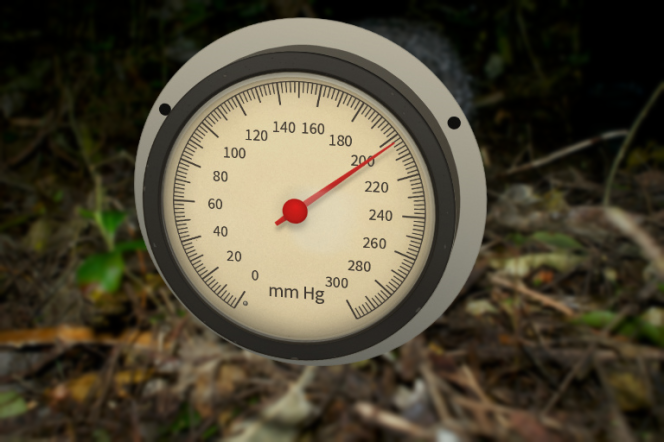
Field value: 202 mmHg
